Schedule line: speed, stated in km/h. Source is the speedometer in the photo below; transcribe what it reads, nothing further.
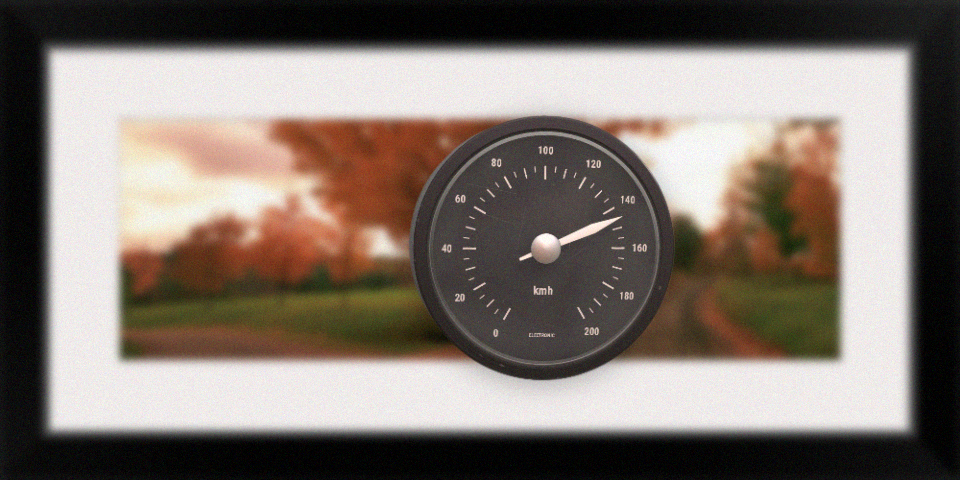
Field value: 145 km/h
